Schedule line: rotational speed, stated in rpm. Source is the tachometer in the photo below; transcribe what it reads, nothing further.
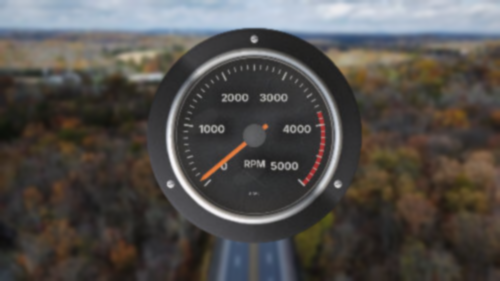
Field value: 100 rpm
